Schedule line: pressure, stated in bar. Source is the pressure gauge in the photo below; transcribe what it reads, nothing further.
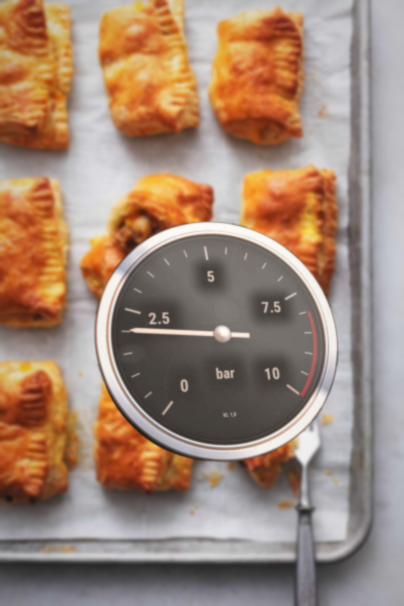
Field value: 2 bar
